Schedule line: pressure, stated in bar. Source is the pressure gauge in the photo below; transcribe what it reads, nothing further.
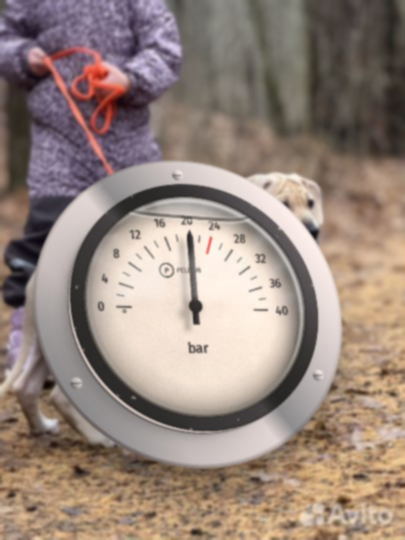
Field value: 20 bar
